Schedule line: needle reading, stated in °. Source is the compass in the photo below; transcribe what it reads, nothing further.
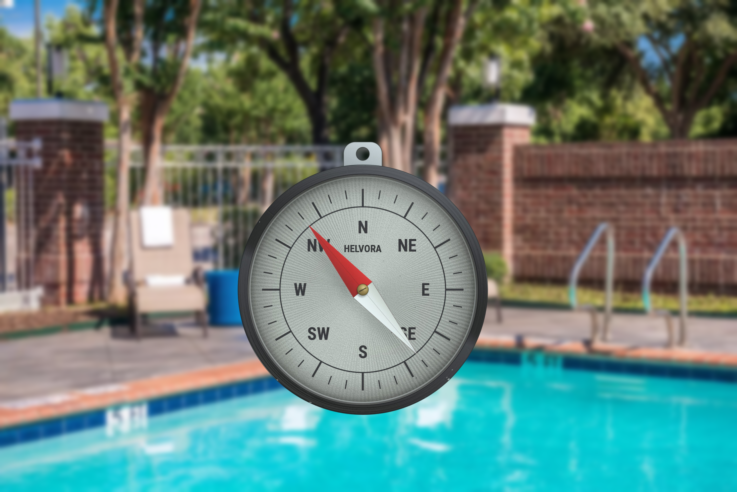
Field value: 320 °
